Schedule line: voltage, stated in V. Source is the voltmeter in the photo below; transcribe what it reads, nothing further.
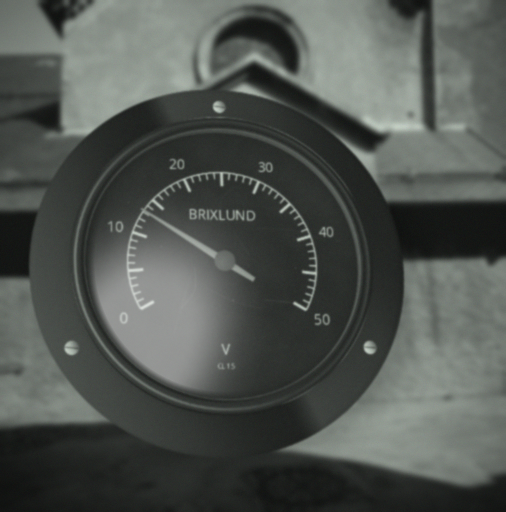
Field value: 13 V
